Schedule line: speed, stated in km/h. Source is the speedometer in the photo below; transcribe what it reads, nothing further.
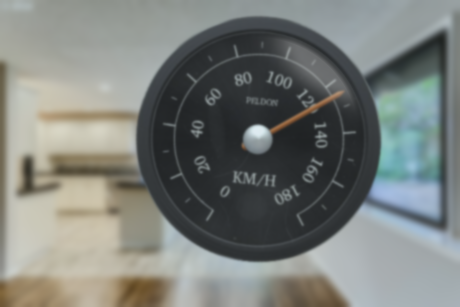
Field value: 125 km/h
